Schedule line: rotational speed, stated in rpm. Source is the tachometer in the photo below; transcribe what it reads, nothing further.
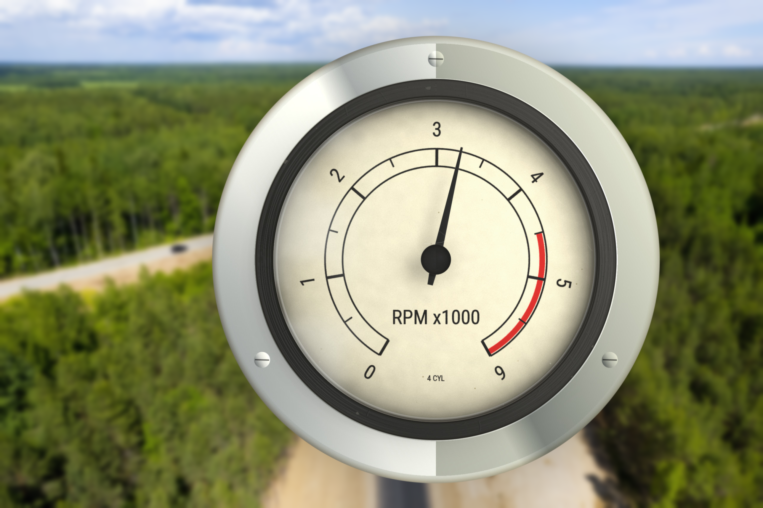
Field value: 3250 rpm
